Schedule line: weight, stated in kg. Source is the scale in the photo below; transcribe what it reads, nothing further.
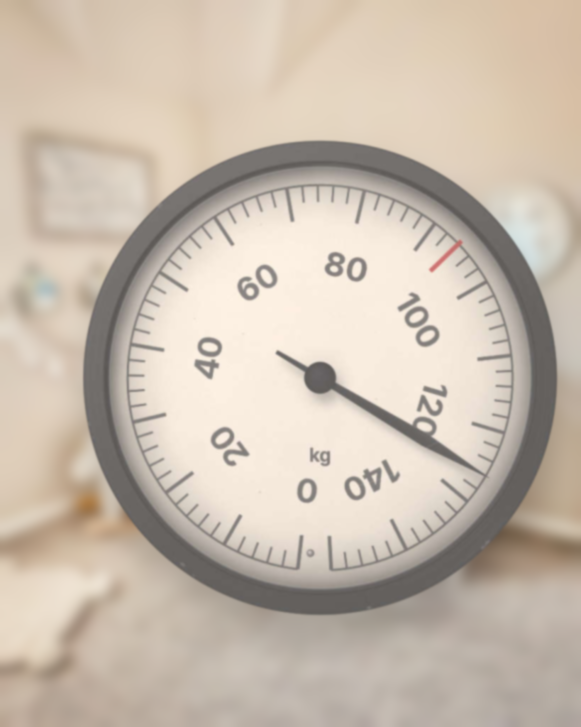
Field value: 126 kg
